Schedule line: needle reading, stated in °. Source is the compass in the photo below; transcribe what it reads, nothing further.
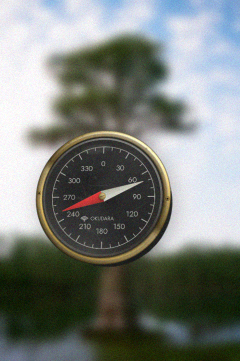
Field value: 250 °
